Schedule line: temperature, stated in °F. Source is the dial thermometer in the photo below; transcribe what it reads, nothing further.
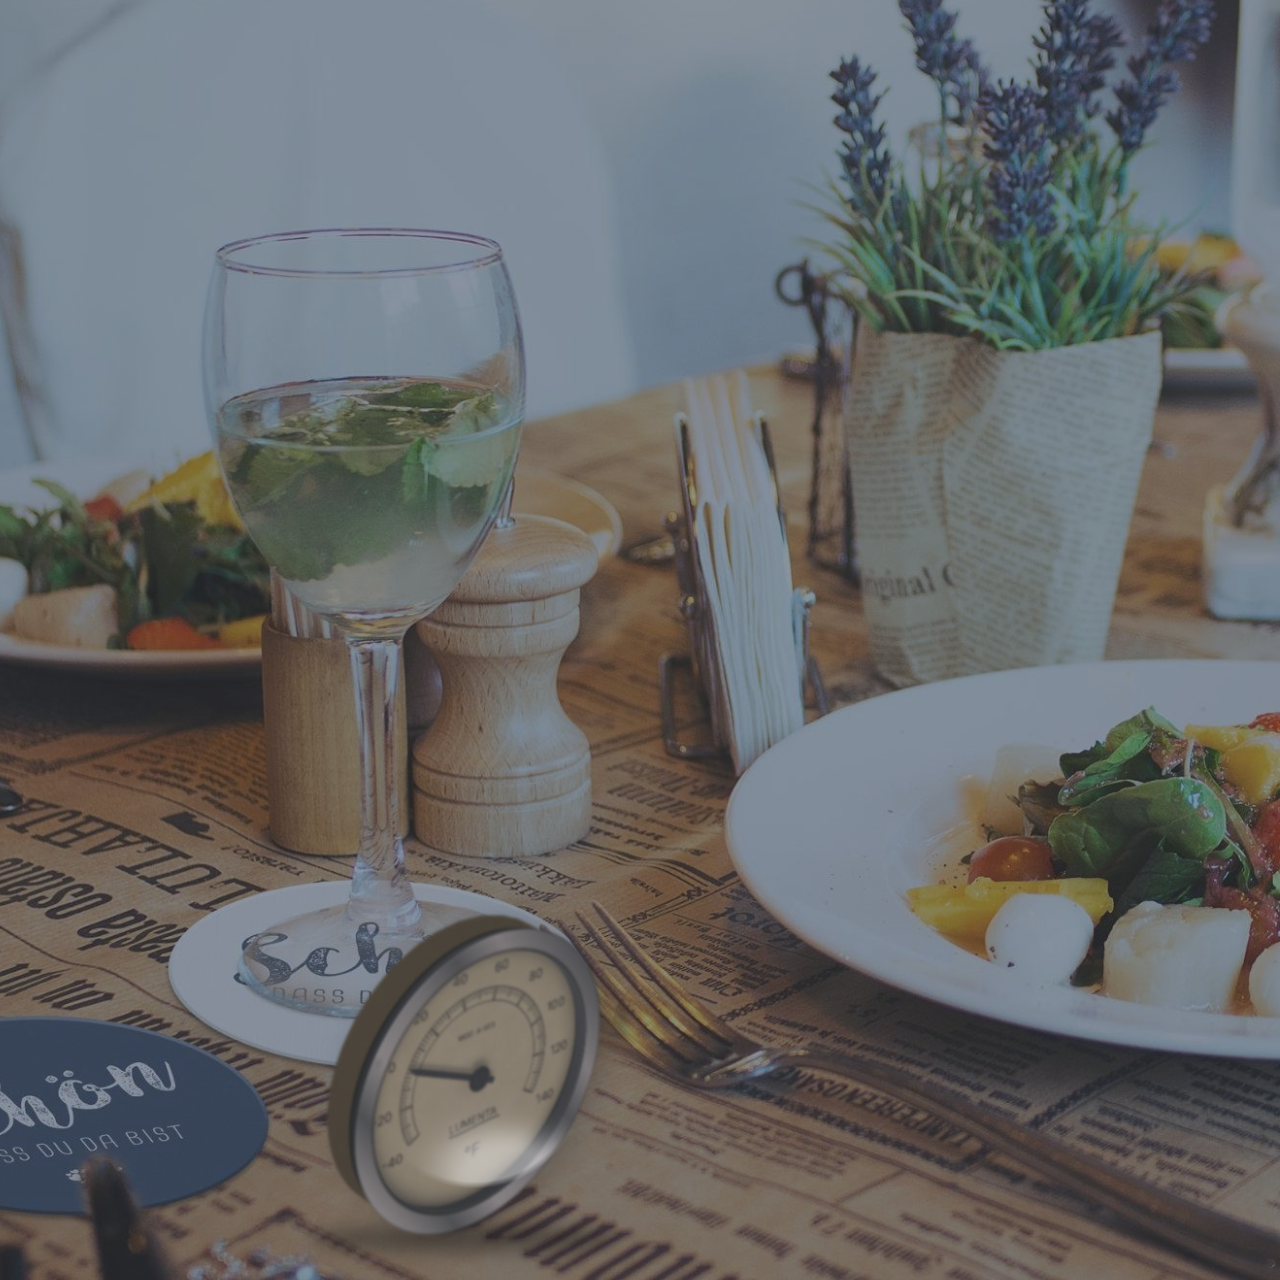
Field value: 0 °F
